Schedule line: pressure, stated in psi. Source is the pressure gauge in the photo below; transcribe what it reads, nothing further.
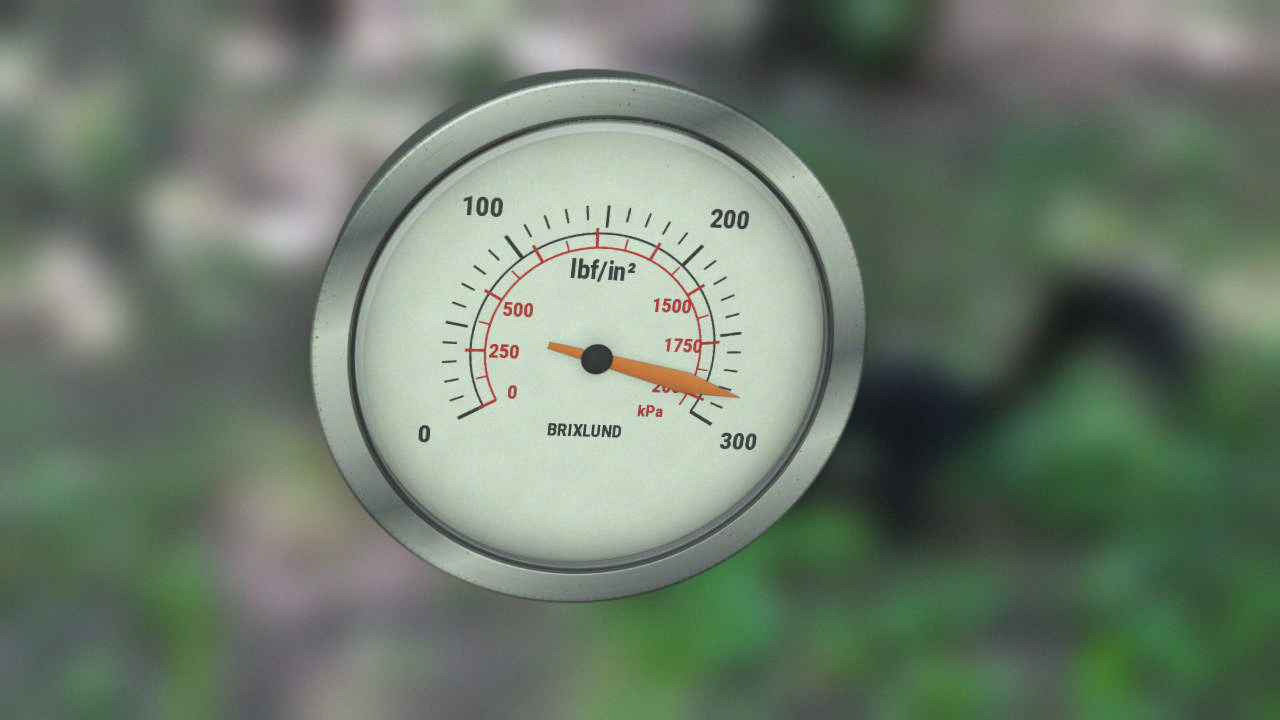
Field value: 280 psi
